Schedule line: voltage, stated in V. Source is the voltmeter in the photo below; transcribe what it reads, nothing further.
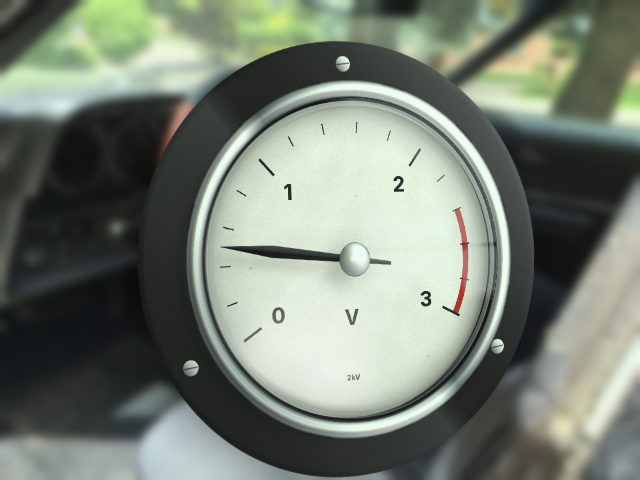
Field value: 0.5 V
